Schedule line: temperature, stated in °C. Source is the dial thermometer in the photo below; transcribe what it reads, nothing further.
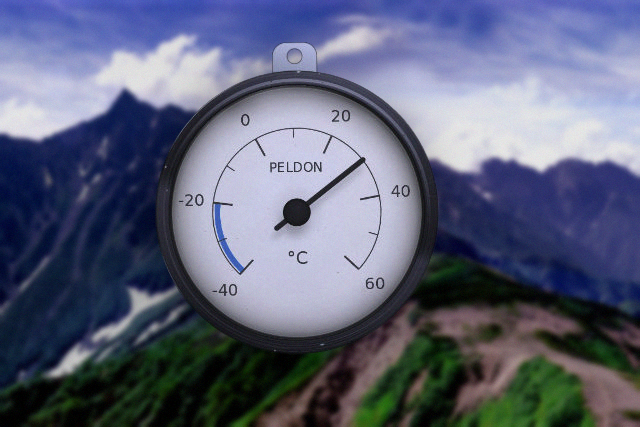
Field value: 30 °C
